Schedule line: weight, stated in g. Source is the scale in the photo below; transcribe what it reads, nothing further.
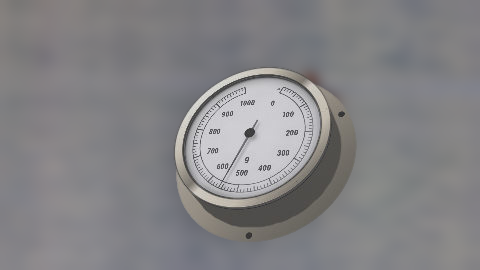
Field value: 550 g
